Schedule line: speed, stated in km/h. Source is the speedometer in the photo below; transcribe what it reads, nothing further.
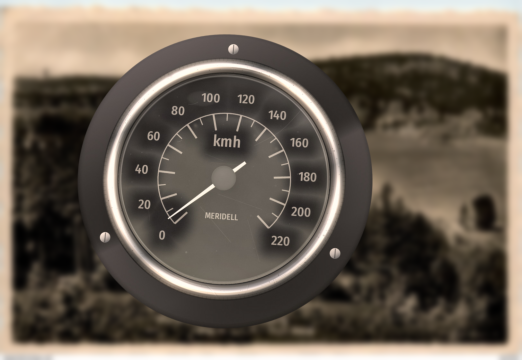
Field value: 5 km/h
